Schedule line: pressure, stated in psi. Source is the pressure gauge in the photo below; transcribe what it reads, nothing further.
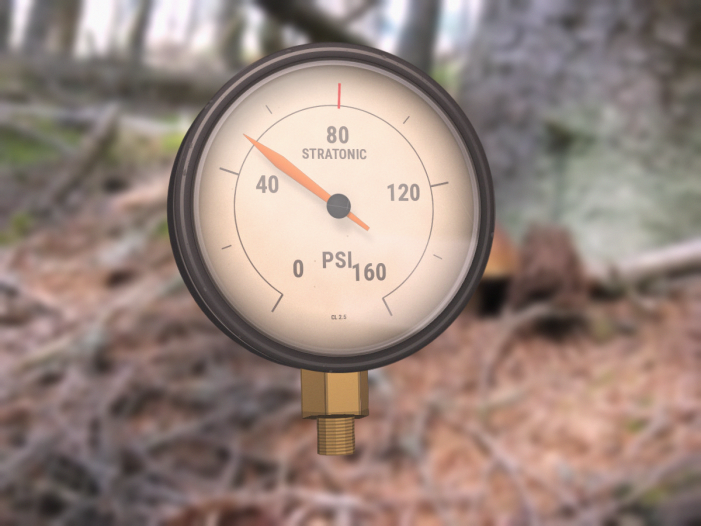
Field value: 50 psi
